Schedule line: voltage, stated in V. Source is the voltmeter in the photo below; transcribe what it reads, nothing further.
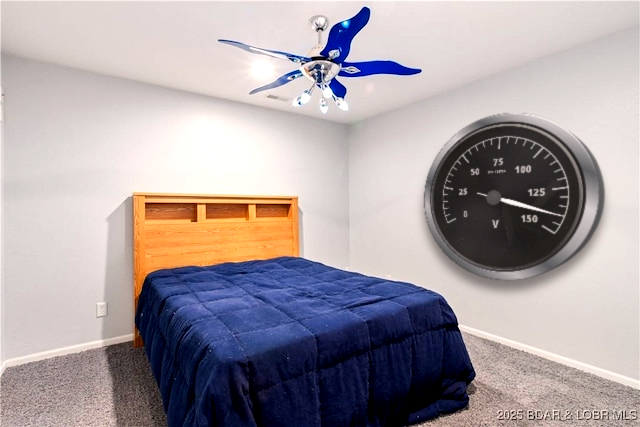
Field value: 140 V
